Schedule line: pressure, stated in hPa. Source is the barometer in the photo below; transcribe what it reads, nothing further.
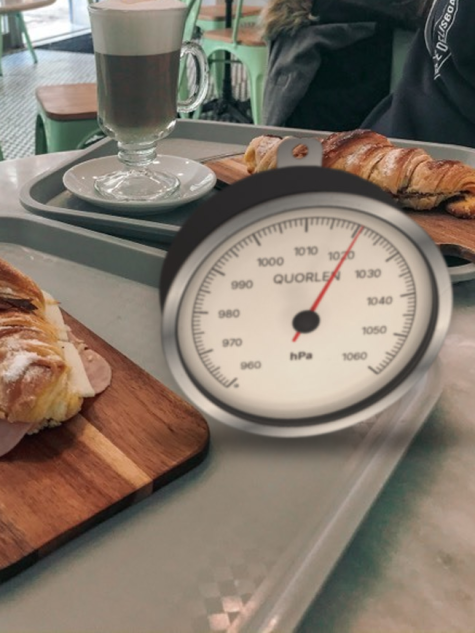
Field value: 1020 hPa
